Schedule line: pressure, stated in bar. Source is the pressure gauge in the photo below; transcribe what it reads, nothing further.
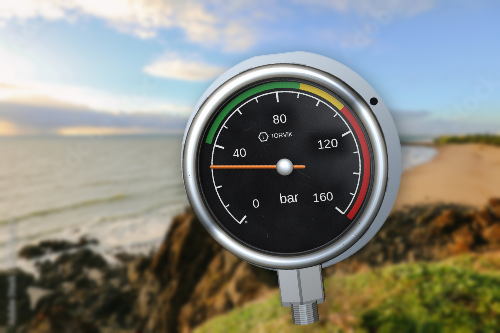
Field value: 30 bar
